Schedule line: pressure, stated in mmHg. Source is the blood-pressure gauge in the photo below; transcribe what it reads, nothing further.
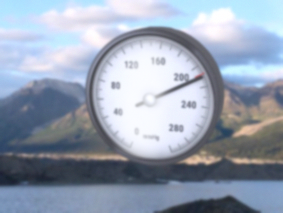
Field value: 210 mmHg
